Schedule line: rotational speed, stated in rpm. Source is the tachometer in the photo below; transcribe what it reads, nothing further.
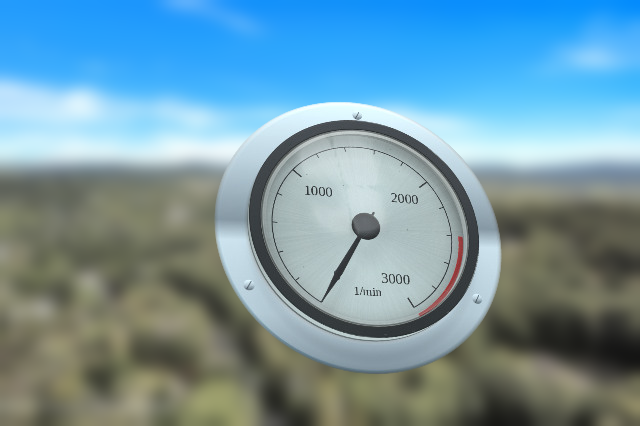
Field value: 0 rpm
